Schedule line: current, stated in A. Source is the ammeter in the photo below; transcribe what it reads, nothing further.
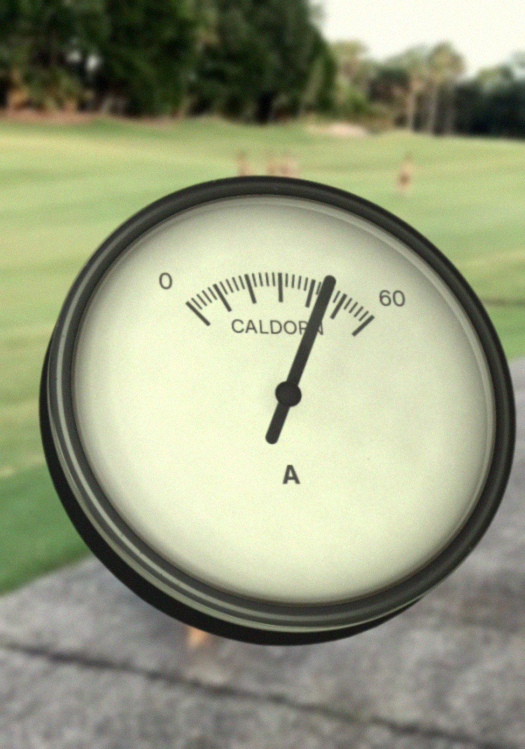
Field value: 44 A
